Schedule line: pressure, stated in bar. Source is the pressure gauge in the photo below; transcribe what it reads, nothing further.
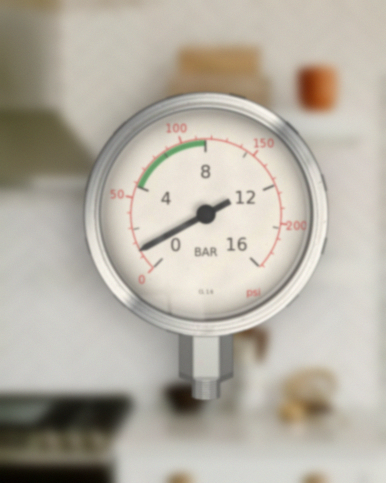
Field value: 1 bar
